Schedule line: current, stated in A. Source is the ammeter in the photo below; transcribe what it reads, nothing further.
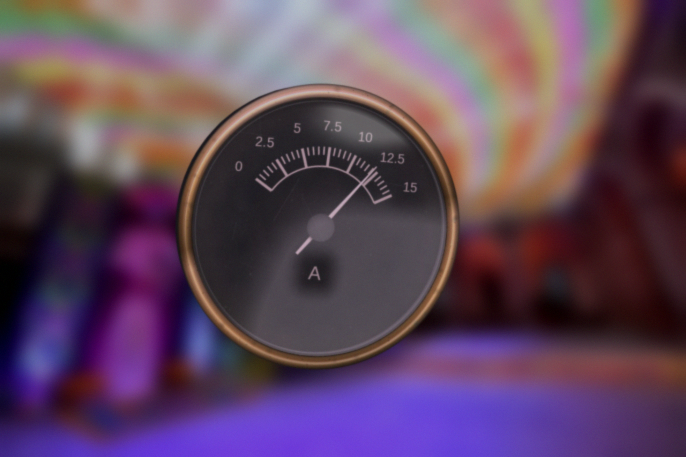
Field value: 12 A
